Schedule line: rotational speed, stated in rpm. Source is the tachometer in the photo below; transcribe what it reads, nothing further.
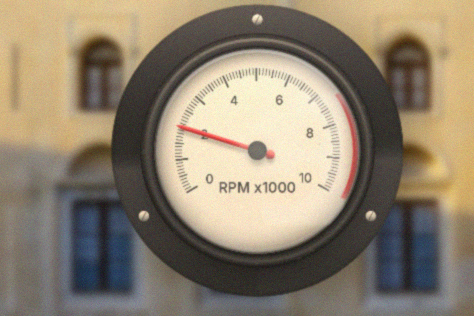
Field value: 2000 rpm
